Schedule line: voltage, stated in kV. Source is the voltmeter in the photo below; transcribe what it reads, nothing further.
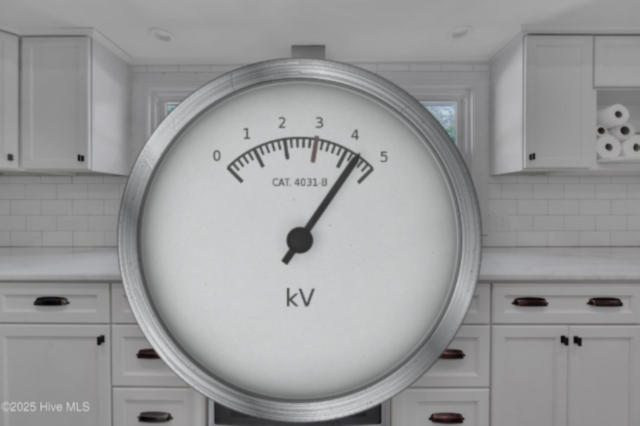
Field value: 4.4 kV
